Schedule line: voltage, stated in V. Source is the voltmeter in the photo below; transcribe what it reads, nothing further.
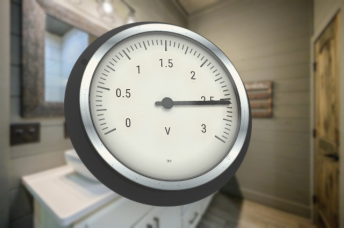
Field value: 2.55 V
